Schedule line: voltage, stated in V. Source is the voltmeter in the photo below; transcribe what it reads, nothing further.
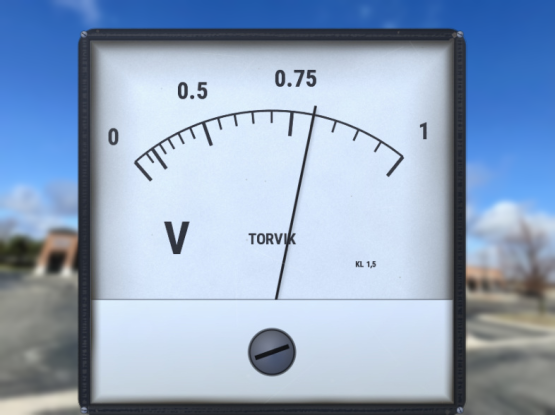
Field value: 0.8 V
